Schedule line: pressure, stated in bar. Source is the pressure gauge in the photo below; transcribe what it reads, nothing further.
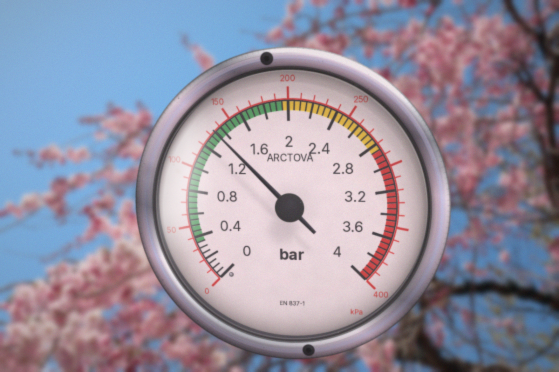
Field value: 1.35 bar
